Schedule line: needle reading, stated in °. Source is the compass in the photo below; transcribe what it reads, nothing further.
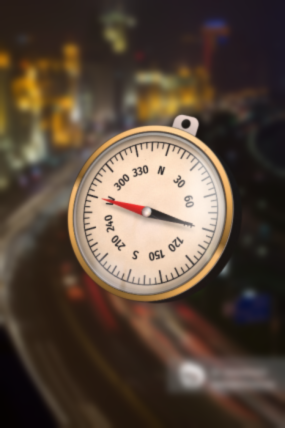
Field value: 270 °
